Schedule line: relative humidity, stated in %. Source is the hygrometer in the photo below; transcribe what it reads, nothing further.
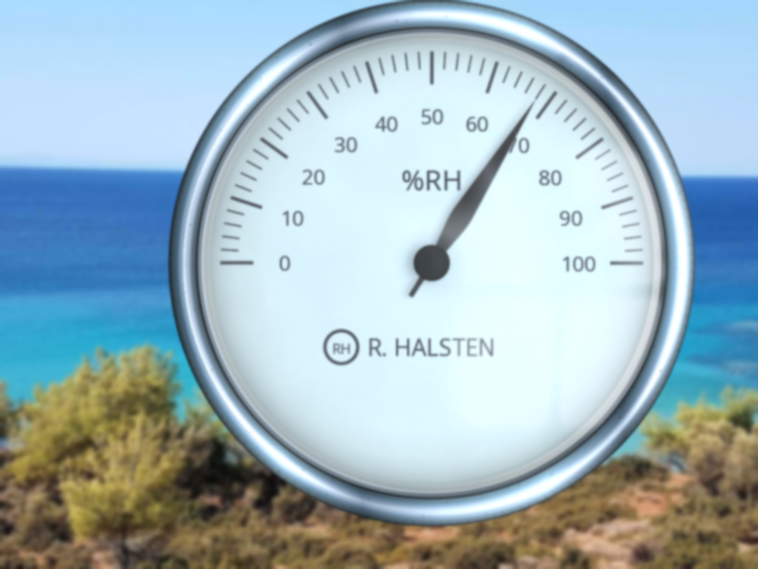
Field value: 68 %
